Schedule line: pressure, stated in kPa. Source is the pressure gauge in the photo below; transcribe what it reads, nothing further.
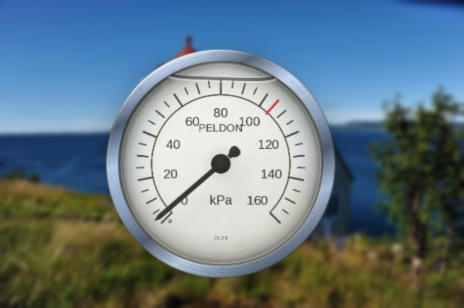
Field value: 2.5 kPa
